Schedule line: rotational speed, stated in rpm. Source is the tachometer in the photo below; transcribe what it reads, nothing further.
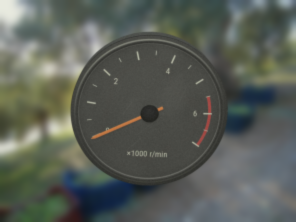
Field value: 0 rpm
